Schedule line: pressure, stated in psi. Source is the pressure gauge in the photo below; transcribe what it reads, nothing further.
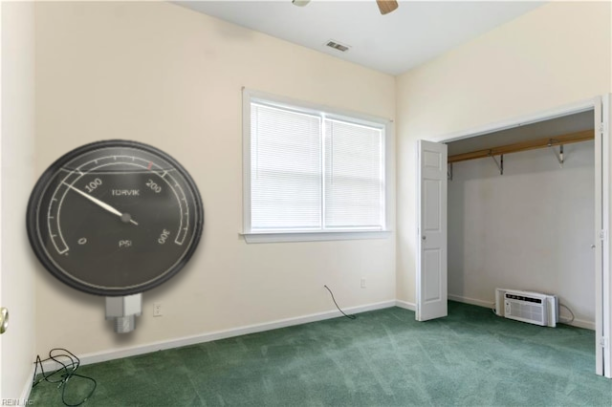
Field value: 80 psi
